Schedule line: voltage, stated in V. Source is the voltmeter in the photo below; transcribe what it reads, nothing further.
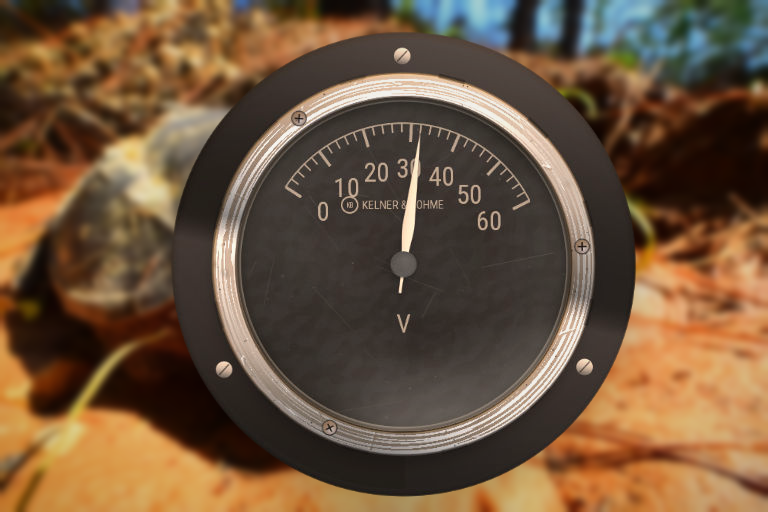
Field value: 32 V
